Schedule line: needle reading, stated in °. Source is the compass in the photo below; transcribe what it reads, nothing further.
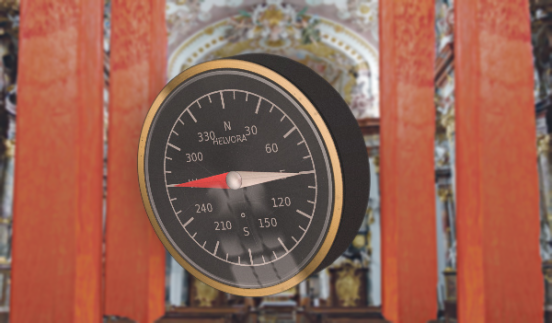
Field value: 270 °
